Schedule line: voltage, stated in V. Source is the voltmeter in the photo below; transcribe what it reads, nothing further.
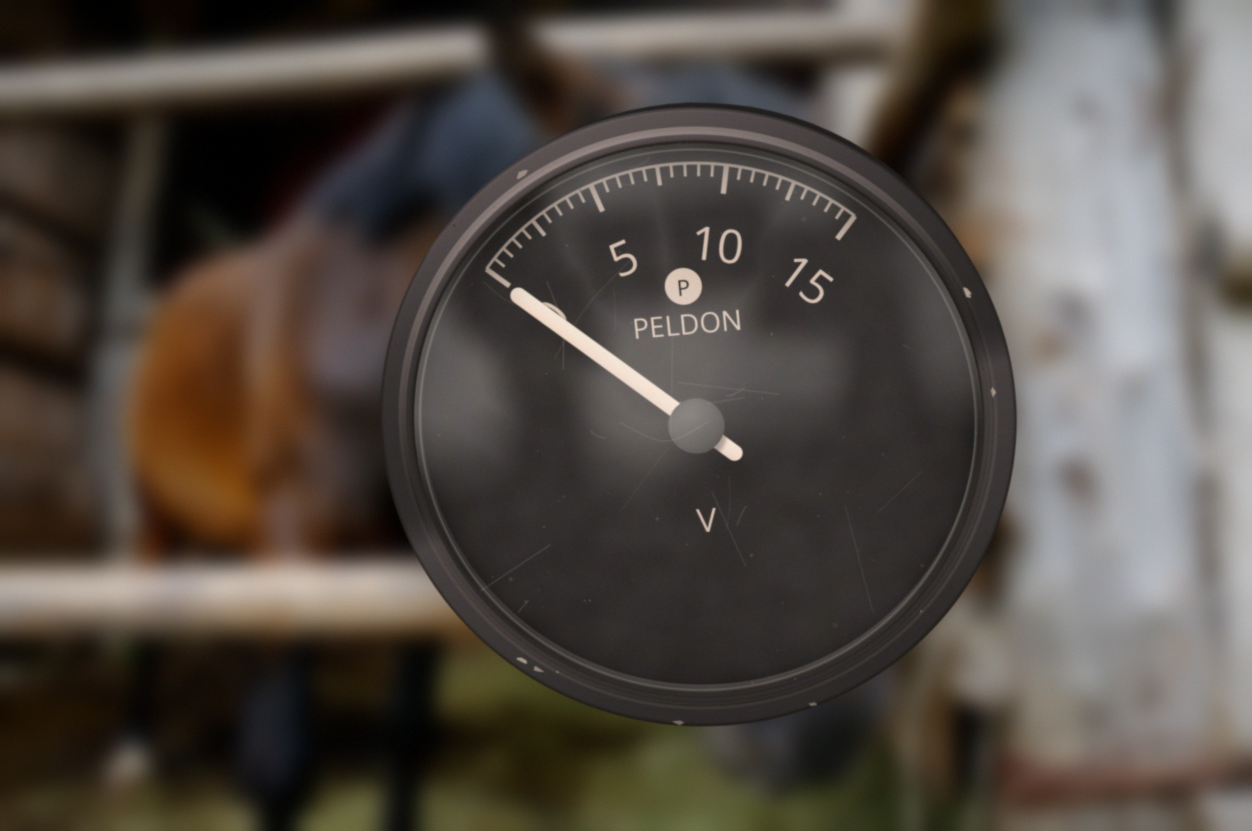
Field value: 0 V
